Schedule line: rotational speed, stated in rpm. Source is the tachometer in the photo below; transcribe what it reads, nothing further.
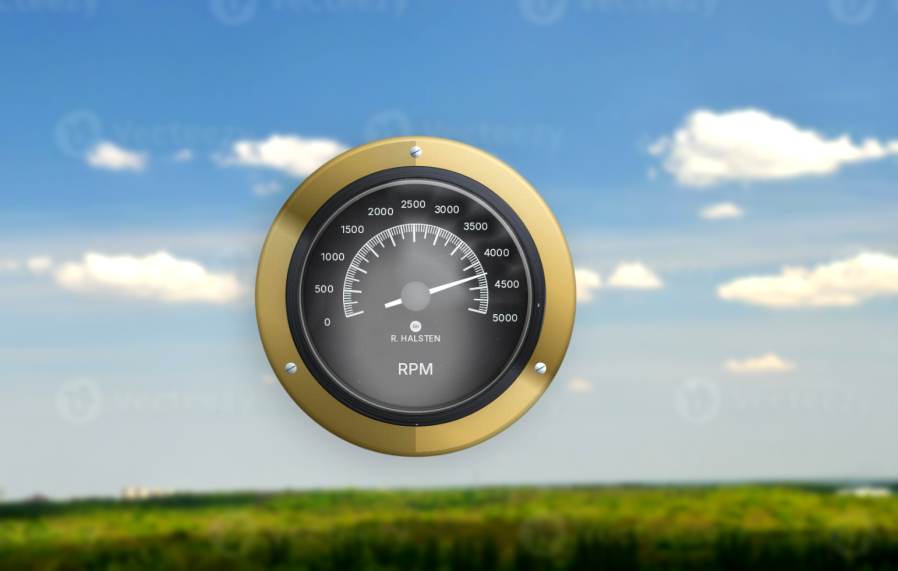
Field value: 4250 rpm
